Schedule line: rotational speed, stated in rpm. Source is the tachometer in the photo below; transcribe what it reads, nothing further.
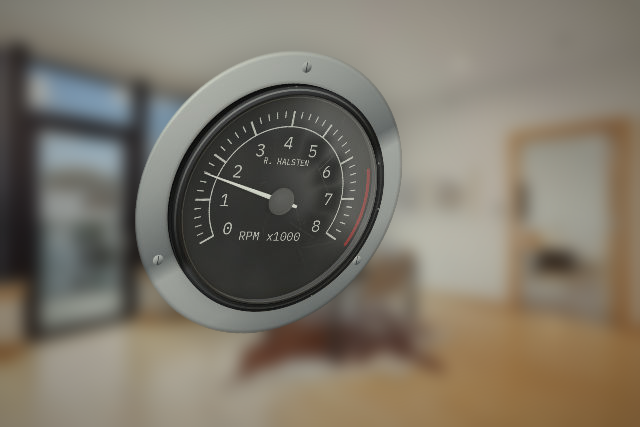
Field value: 1600 rpm
